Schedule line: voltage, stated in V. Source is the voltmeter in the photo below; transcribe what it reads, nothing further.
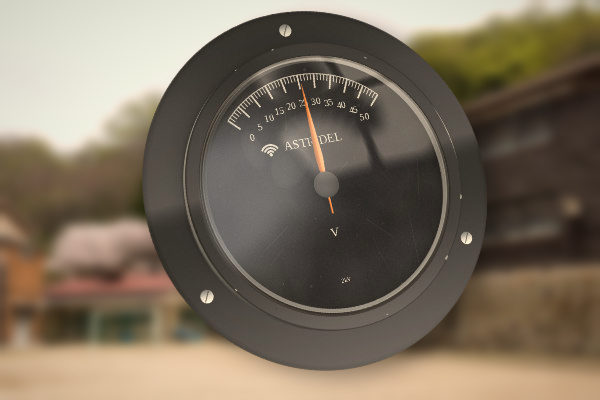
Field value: 25 V
